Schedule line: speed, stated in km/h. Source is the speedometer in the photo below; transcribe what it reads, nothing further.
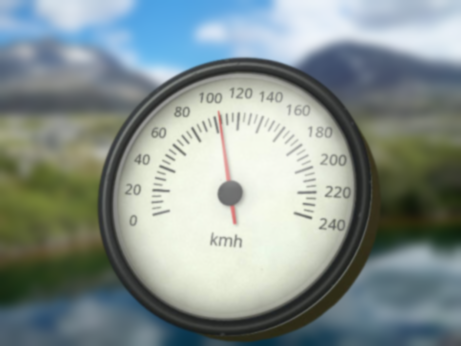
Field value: 105 km/h
